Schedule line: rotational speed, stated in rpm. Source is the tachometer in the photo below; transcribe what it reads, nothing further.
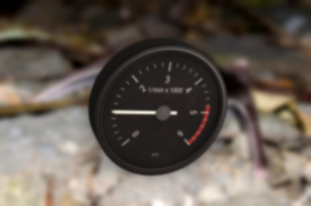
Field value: 1000 rpm
